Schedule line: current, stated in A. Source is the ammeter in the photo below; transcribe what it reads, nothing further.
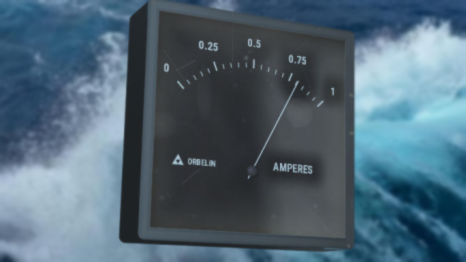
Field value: 0.8 A
